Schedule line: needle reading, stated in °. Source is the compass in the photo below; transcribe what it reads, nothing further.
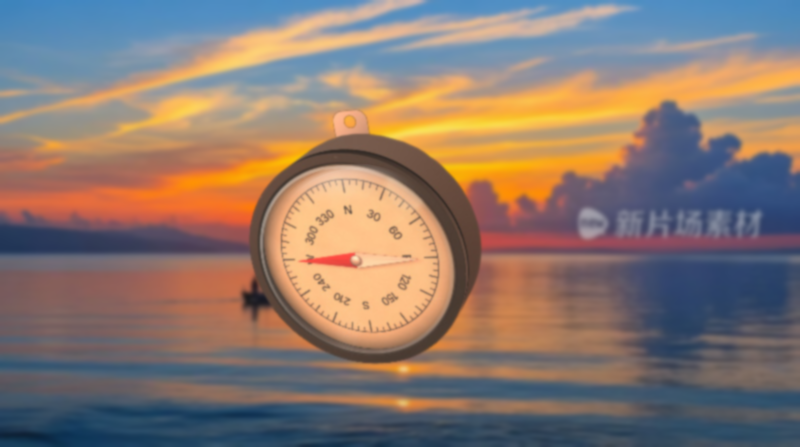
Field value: 270 °
